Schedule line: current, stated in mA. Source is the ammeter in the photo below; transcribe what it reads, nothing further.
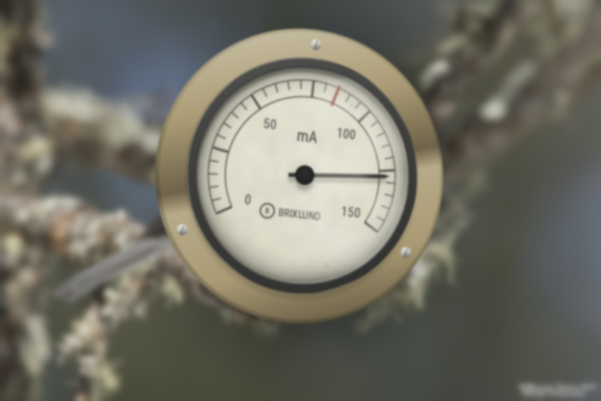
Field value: 127.5 mA
